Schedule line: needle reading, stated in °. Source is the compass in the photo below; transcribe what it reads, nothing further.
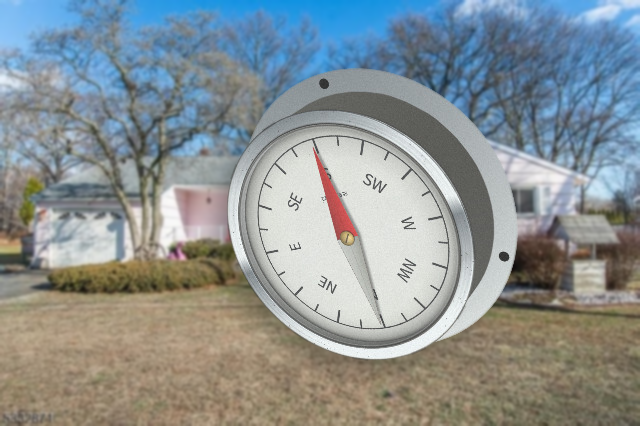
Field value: 180 °
